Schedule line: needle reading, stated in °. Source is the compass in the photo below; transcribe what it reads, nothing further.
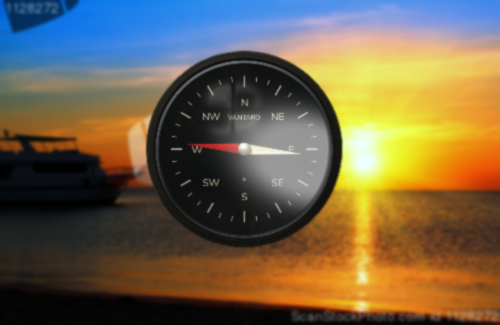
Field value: 275 °
